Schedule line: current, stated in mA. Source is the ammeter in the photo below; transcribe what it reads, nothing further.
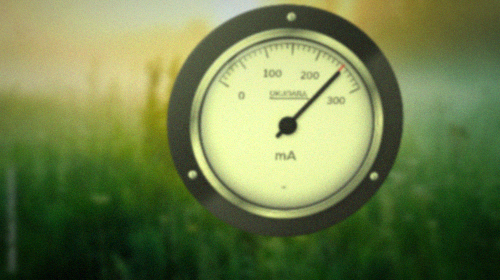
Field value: 250 mA
